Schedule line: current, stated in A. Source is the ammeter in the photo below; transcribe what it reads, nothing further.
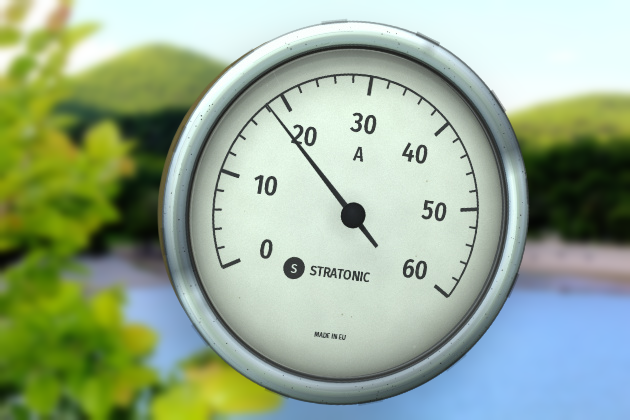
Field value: 18 A
